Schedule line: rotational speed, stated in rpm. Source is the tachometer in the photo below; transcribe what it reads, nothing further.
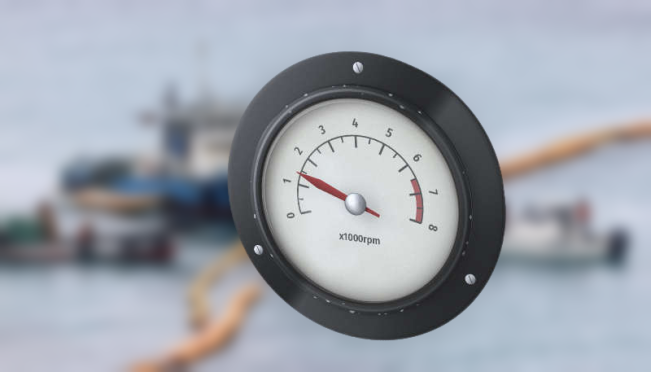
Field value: 1500 rpm
